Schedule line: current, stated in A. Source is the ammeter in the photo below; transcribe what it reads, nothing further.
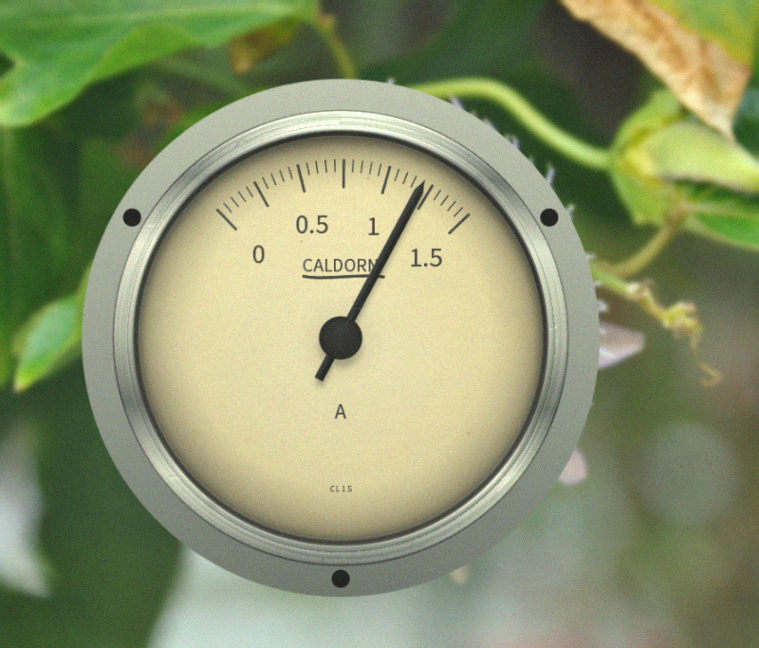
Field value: 1.2 A
